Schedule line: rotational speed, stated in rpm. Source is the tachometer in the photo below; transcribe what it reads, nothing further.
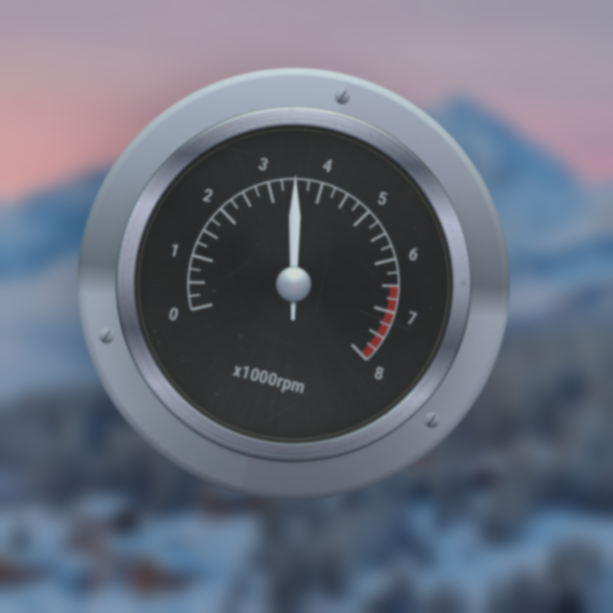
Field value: 3500 rpm
